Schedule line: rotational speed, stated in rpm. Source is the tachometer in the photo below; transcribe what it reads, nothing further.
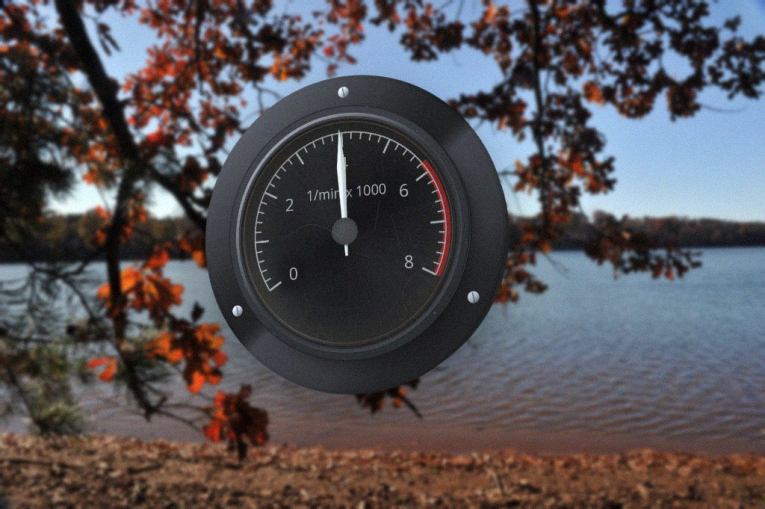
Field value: 4000 rpm
